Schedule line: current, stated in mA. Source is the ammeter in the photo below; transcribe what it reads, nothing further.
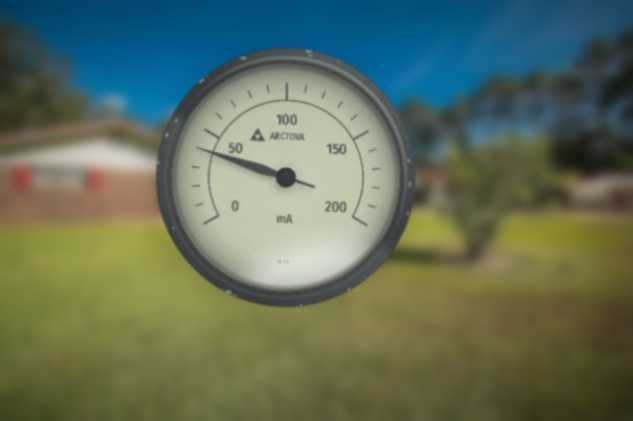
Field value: 40 mA
